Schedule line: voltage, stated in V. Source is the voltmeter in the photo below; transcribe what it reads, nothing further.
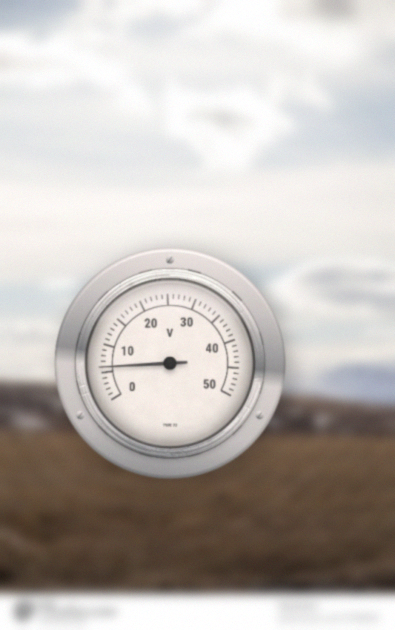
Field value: 6 V
